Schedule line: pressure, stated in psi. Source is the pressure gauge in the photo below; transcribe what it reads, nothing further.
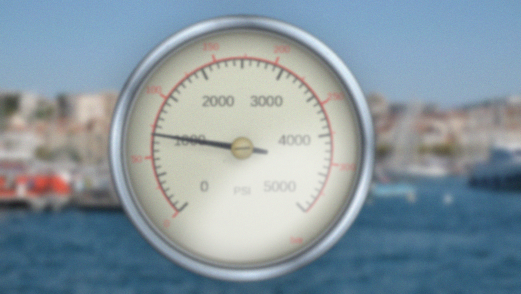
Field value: 1000 psi
